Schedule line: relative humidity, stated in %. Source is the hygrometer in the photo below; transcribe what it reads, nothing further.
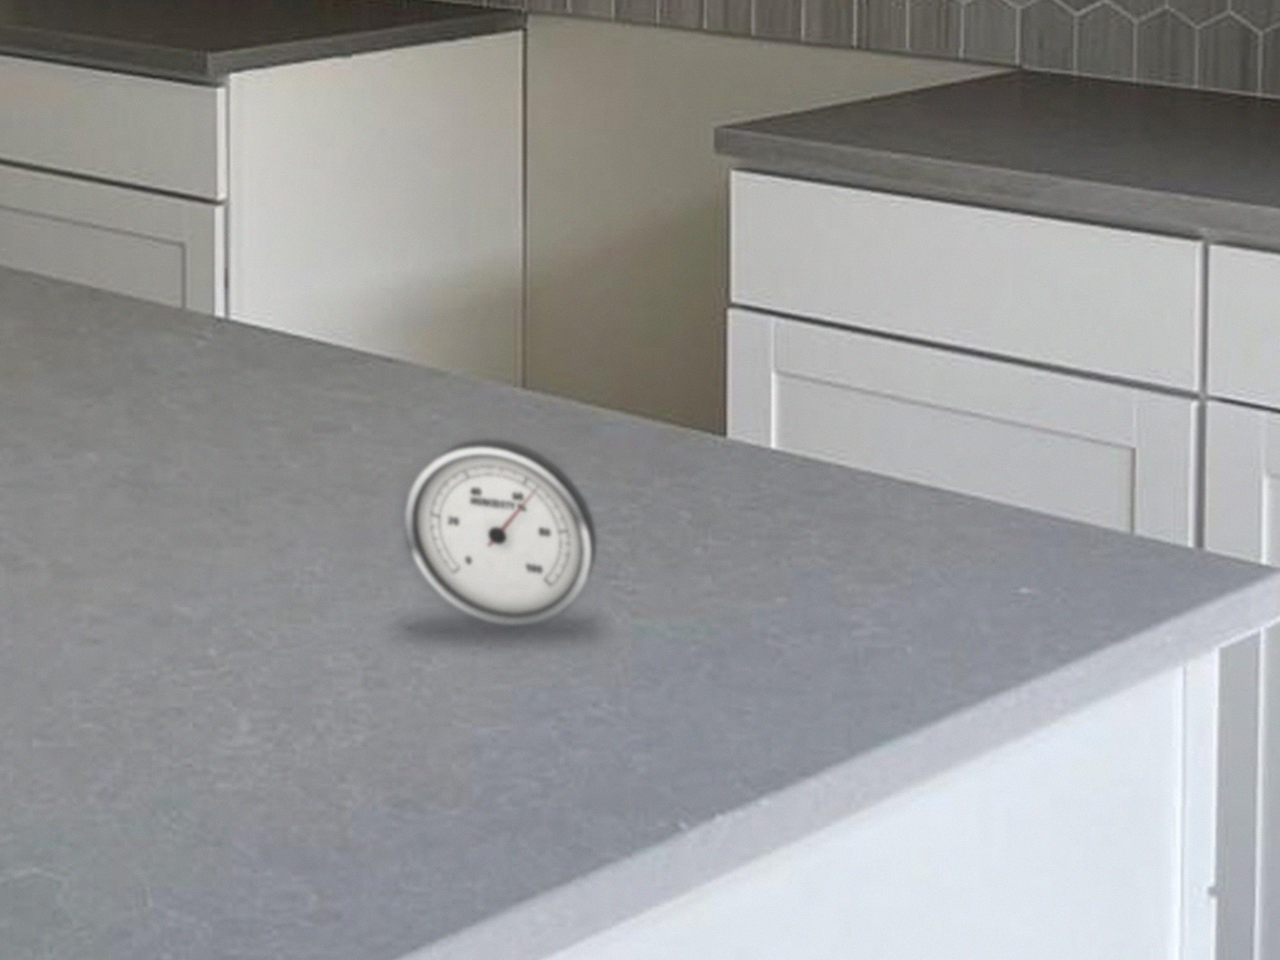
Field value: 64 %
